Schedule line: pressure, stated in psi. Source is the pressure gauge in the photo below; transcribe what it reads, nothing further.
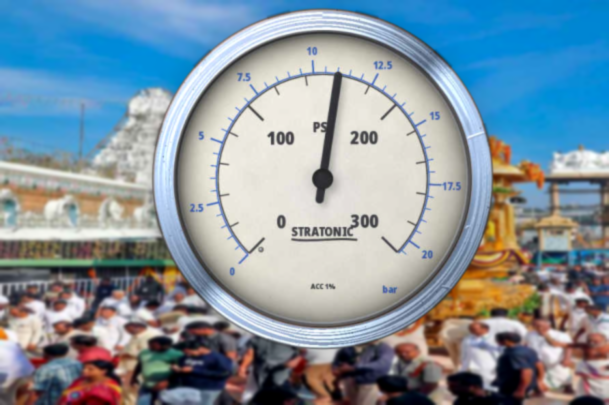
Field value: 160 psi
